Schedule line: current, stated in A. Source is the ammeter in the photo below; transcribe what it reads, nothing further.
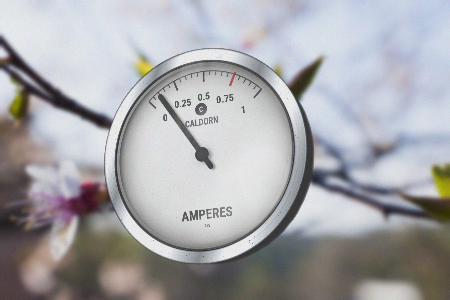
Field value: 0.1 A
